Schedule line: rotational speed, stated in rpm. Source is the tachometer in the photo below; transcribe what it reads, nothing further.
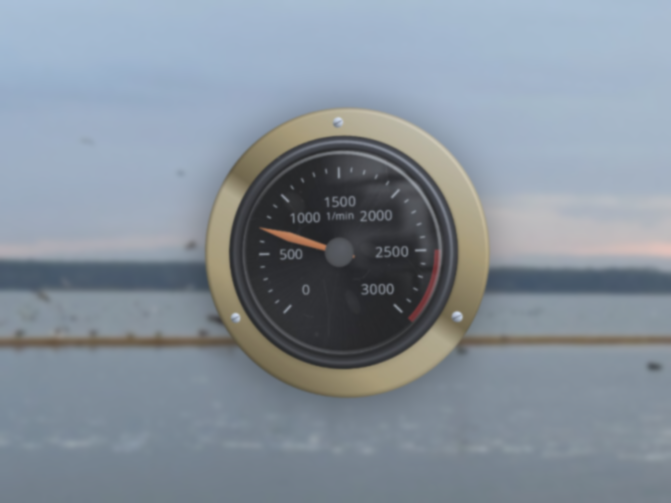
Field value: 700 rpm
